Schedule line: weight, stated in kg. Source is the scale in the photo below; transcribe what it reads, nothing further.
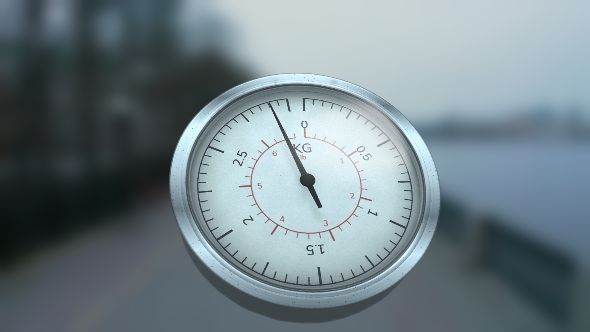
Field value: 2.9 kg
